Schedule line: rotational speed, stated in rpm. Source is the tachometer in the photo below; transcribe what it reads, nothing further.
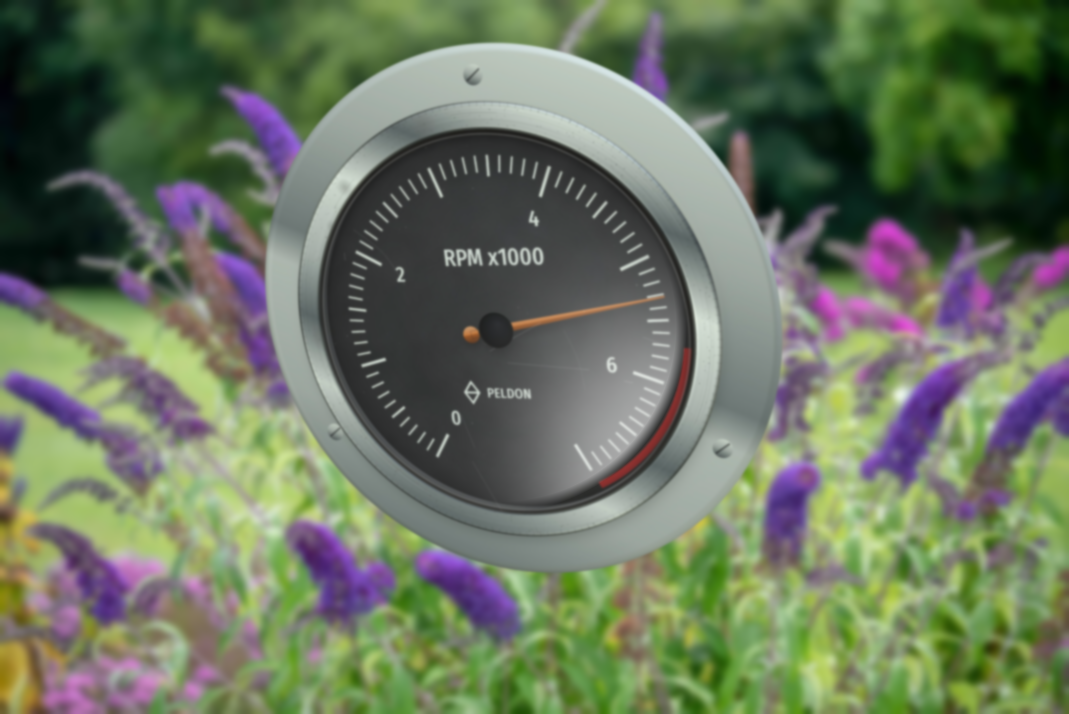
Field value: 5300 rpm
